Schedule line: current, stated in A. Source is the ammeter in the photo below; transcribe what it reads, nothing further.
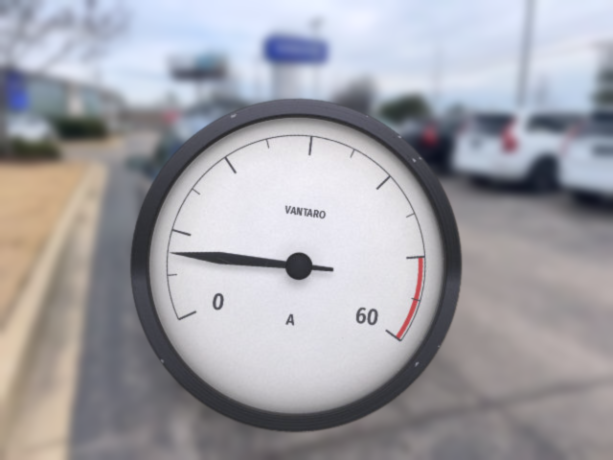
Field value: 7.5 A
